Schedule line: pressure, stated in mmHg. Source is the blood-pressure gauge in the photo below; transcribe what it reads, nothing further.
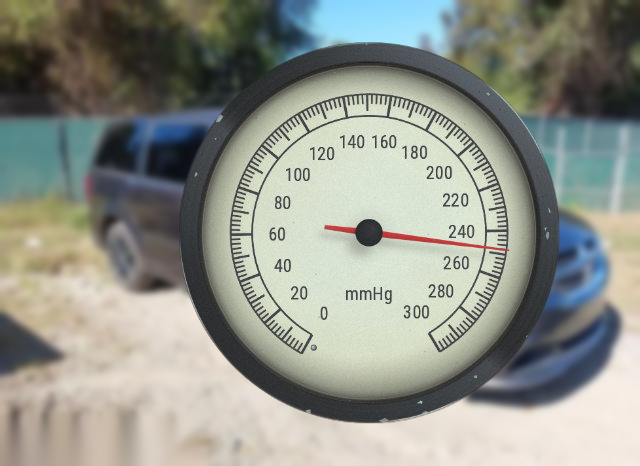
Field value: 248 mmHg
